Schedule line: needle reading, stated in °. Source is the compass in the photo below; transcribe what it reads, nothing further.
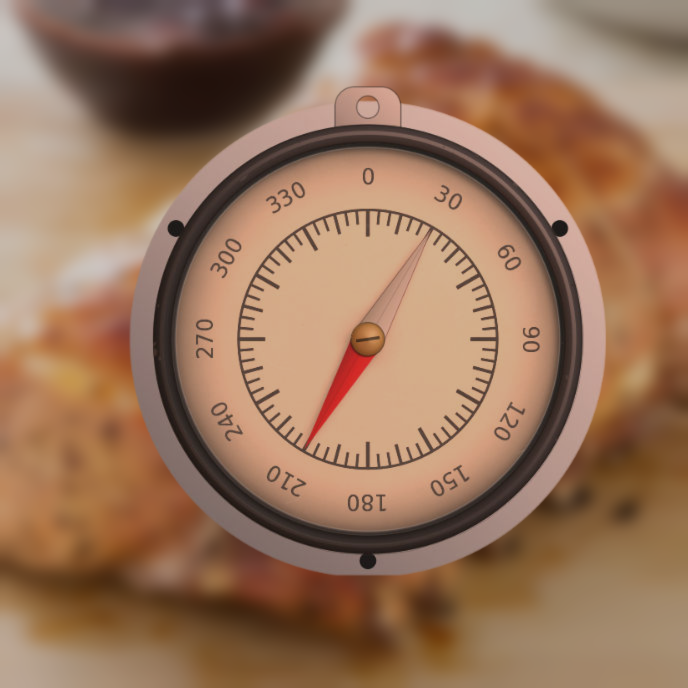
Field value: 210 °
